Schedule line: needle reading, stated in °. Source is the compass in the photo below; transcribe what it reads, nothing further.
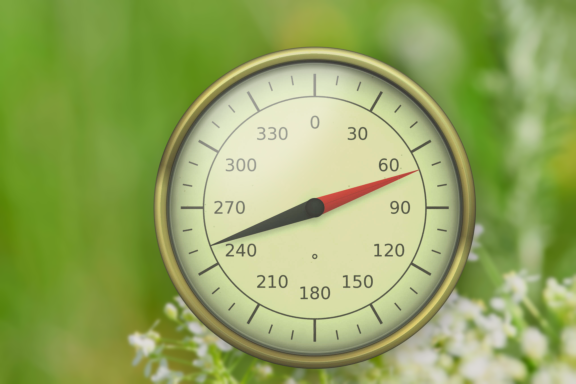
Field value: 70 °
